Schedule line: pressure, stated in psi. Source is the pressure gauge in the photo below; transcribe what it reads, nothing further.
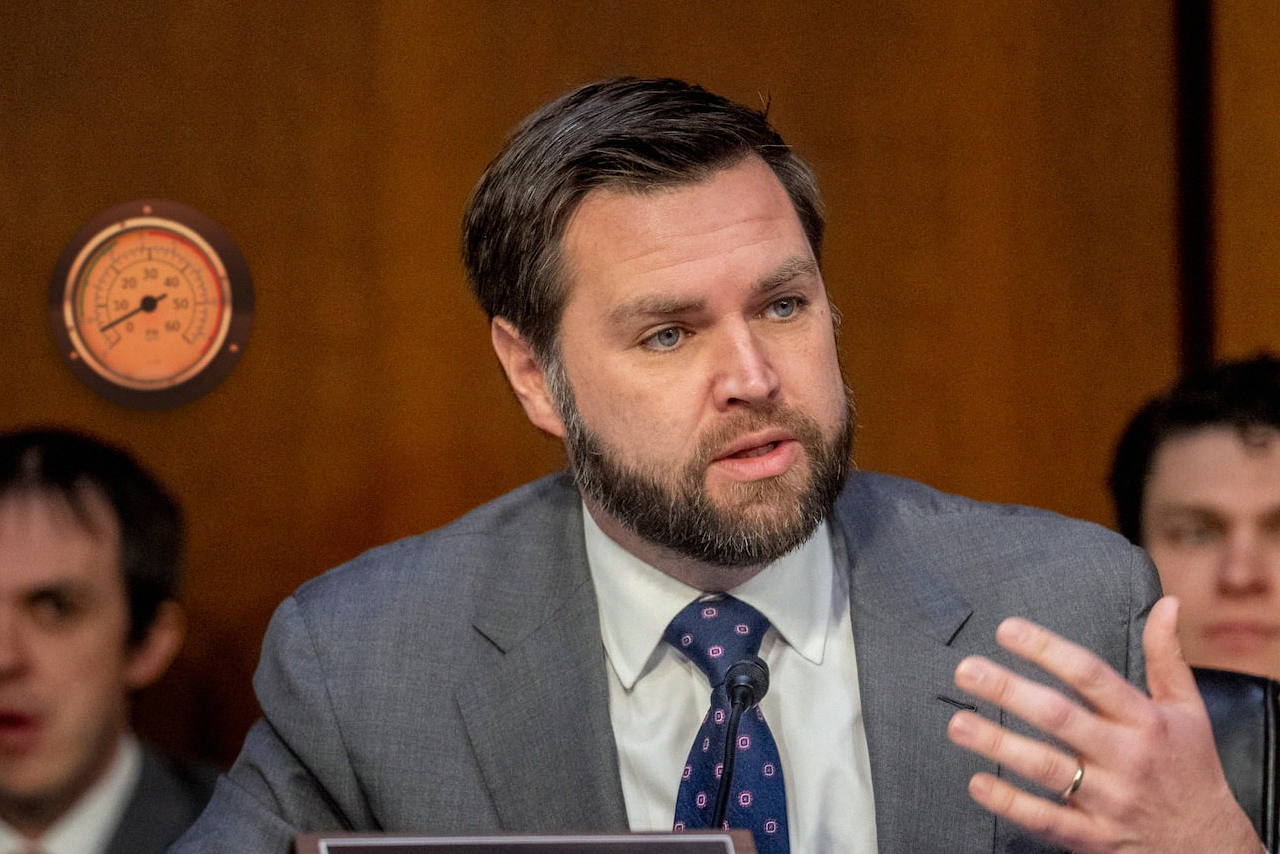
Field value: 4 psi
